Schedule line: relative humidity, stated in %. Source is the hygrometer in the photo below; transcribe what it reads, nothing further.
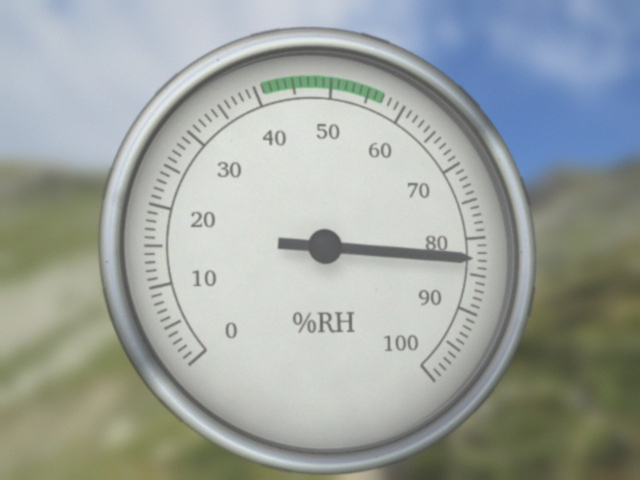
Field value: 83 %
